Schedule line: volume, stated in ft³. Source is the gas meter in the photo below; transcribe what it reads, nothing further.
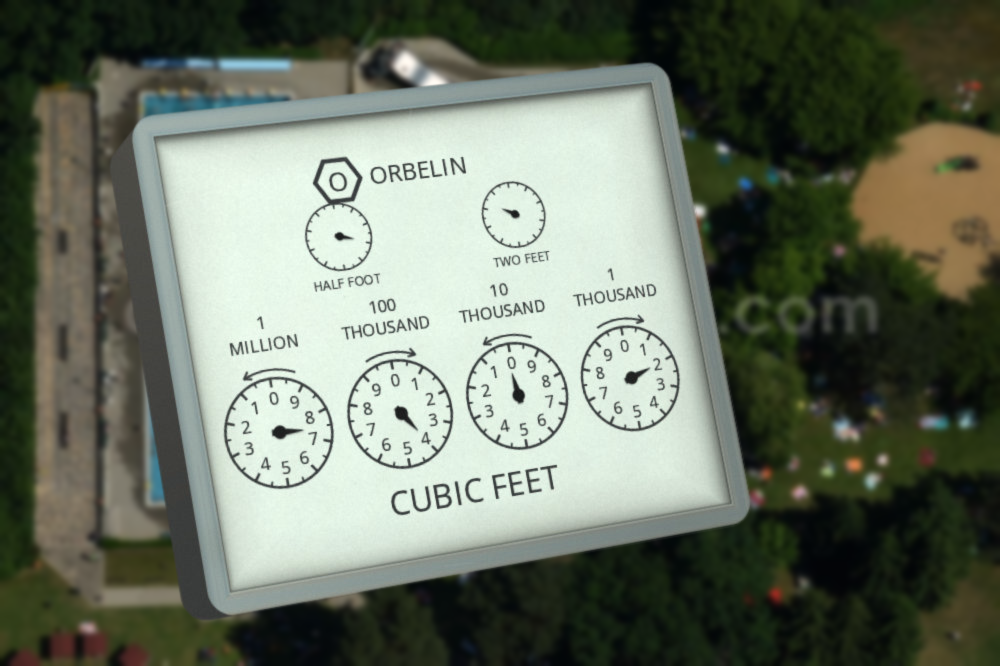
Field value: 740200 ft³
